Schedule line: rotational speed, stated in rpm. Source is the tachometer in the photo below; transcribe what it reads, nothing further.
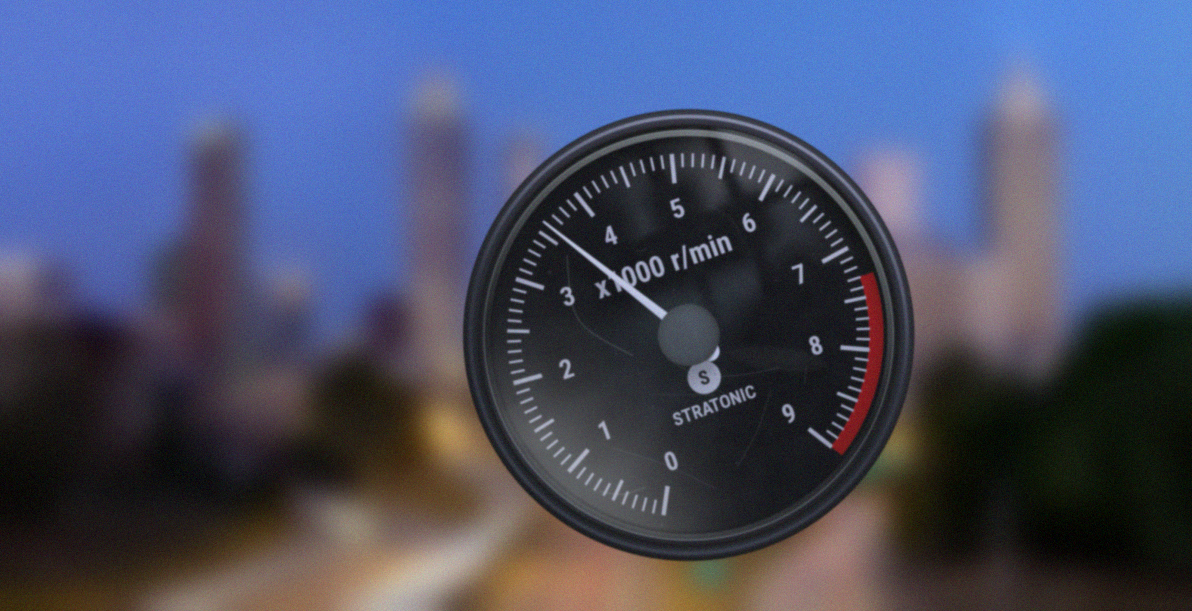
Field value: 3600 rpm
